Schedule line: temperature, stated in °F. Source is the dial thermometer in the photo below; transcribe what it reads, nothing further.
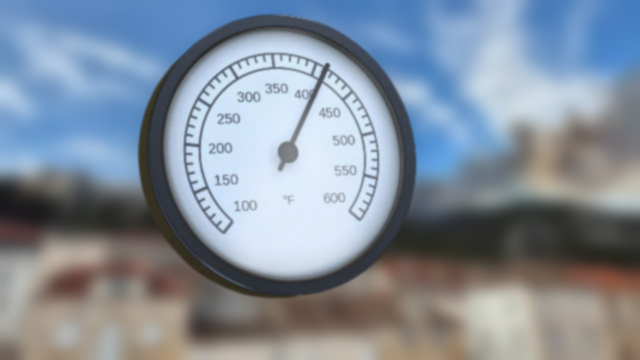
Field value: 410 °F
